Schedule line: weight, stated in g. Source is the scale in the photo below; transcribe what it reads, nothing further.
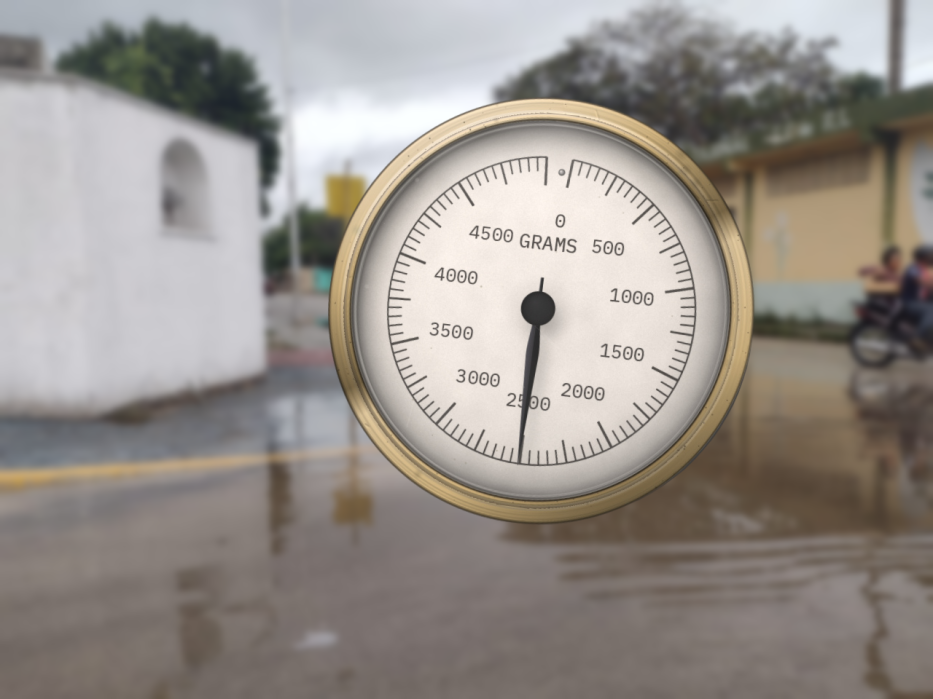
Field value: 2500 g
